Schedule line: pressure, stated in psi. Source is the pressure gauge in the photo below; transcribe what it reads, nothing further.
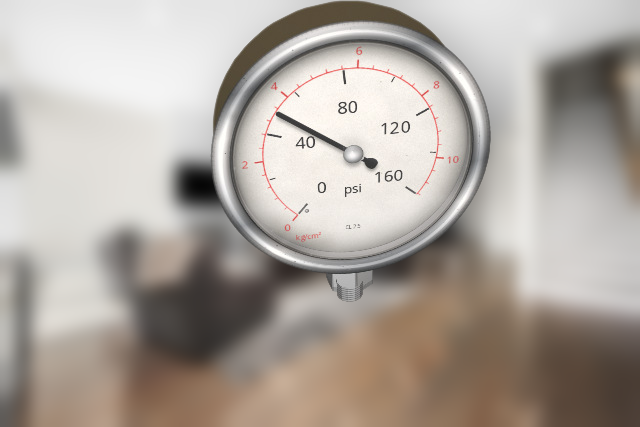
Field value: 50 psi
